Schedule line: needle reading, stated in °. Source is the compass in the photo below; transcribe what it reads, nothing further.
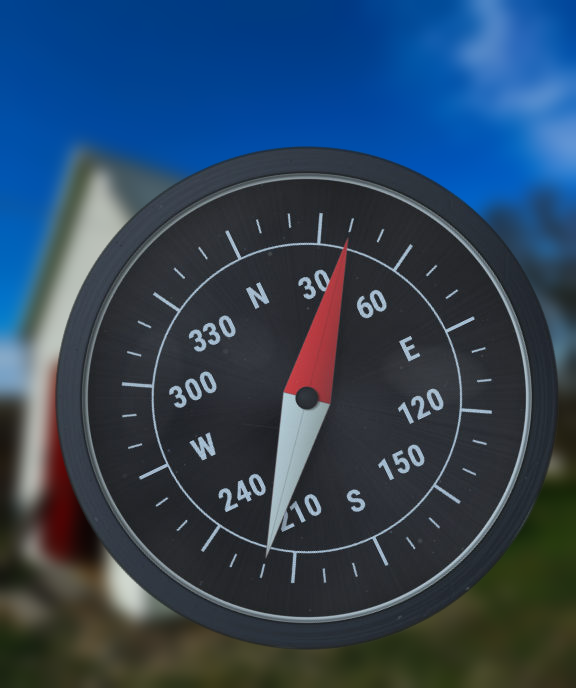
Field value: 40 °
